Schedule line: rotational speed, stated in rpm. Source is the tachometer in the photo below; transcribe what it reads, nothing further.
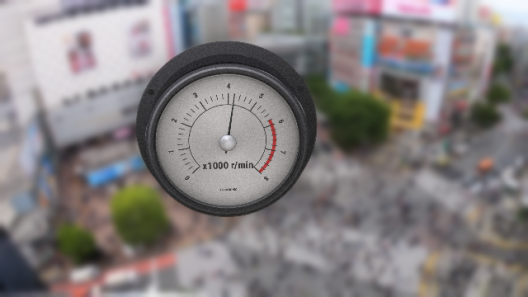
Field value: 4200 rpm
